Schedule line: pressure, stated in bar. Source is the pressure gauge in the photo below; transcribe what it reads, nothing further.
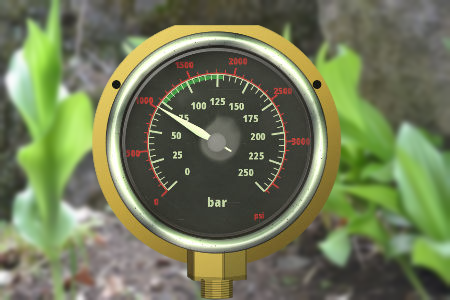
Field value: 70 bar
